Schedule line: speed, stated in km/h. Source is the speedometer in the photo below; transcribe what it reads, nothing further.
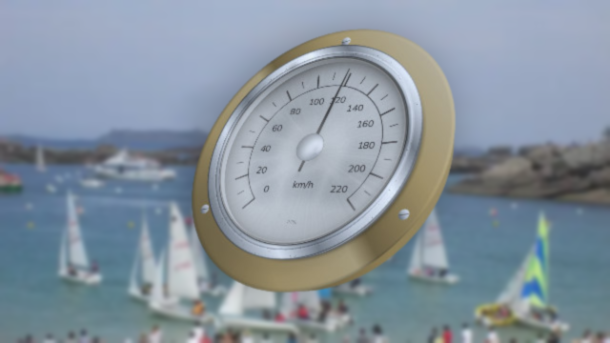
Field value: 120 km/h
